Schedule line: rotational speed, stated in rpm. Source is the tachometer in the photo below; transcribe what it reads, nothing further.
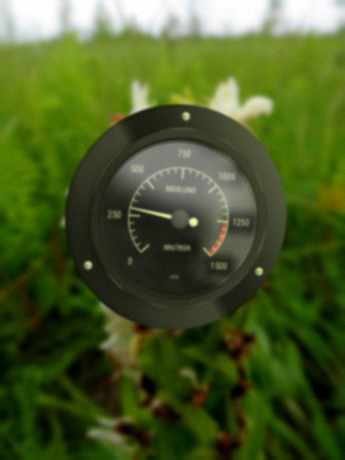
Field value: 300 rpm
